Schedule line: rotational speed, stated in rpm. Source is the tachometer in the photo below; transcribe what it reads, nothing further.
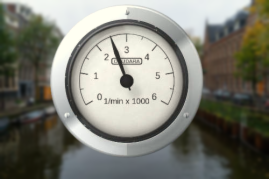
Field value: 2500 rpm
